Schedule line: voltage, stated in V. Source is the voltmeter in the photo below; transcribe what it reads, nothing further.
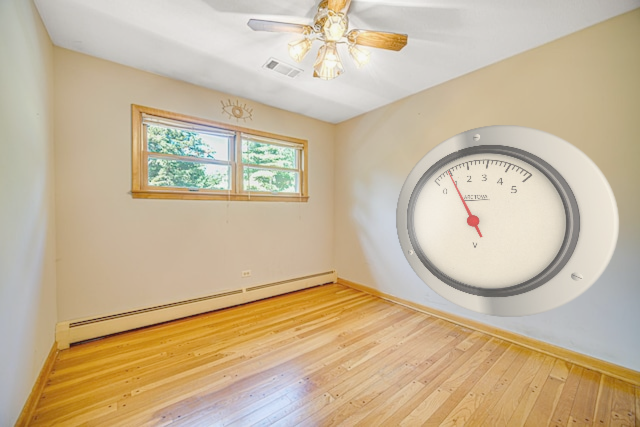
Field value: 1 V
